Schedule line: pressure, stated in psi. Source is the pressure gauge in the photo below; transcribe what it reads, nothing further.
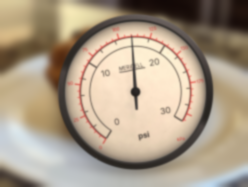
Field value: 16 psi
